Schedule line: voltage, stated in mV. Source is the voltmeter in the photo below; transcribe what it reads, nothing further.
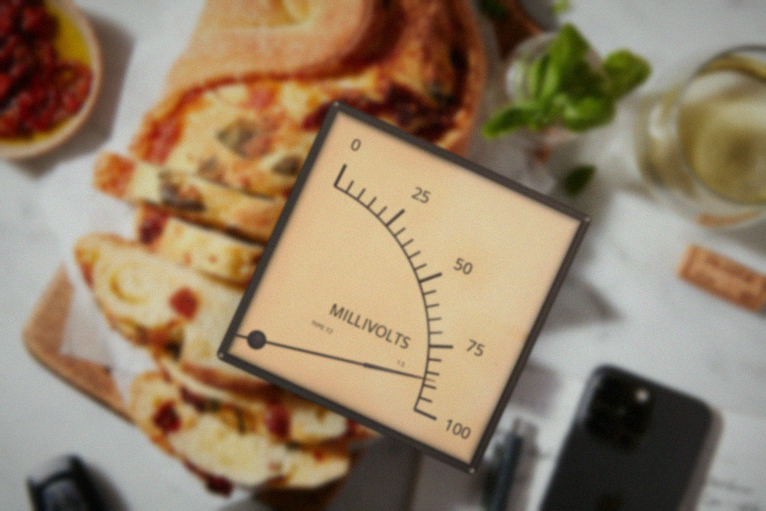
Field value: 87.5 mV
